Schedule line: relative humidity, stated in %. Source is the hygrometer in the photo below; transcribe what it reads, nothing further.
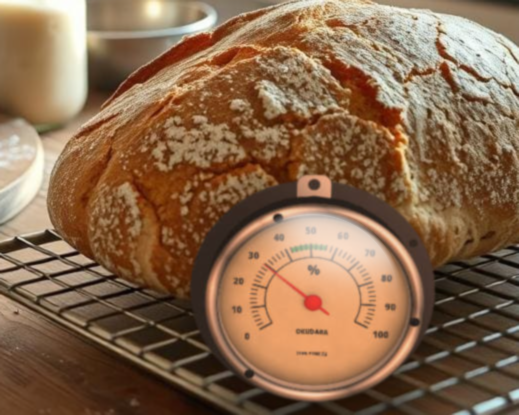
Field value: 30 %
